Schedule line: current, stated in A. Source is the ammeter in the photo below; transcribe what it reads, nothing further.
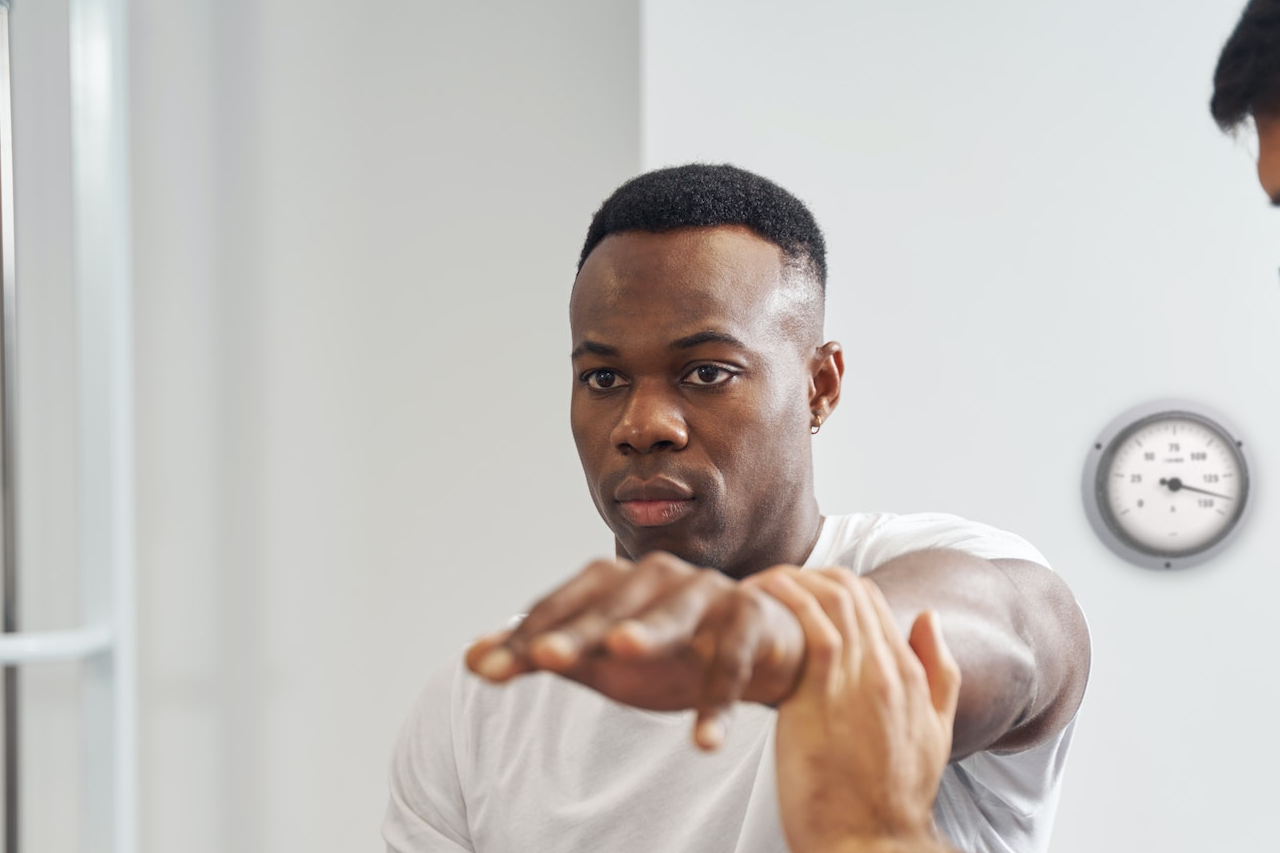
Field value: 140 A
